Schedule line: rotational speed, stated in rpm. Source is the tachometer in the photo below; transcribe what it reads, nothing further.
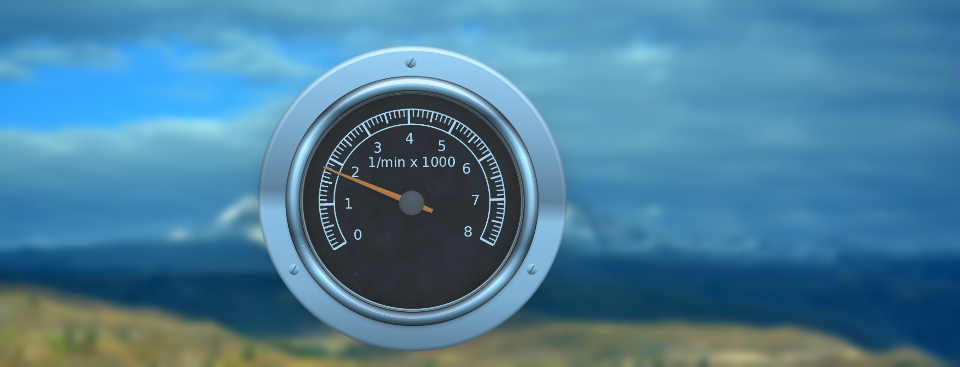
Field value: 1800 rpm
